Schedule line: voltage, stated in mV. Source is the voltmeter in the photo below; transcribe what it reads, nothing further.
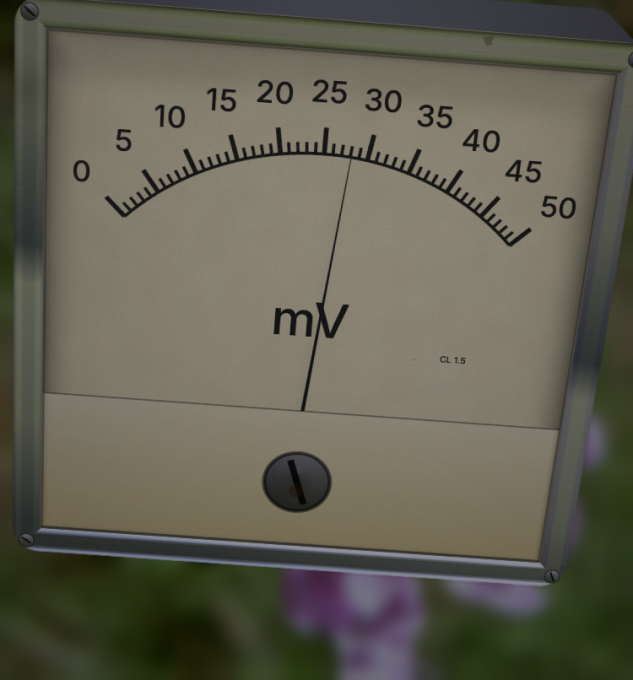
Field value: 28 mV
